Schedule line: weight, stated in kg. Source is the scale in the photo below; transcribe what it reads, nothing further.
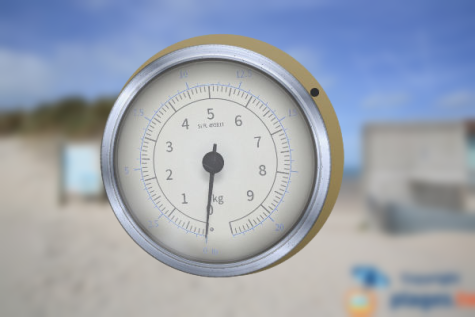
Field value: 0 kg
